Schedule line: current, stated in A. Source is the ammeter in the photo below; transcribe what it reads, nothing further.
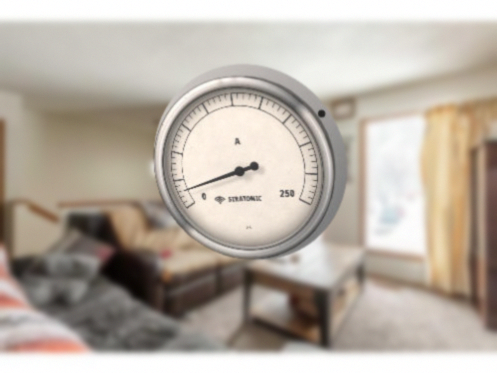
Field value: 15 A
